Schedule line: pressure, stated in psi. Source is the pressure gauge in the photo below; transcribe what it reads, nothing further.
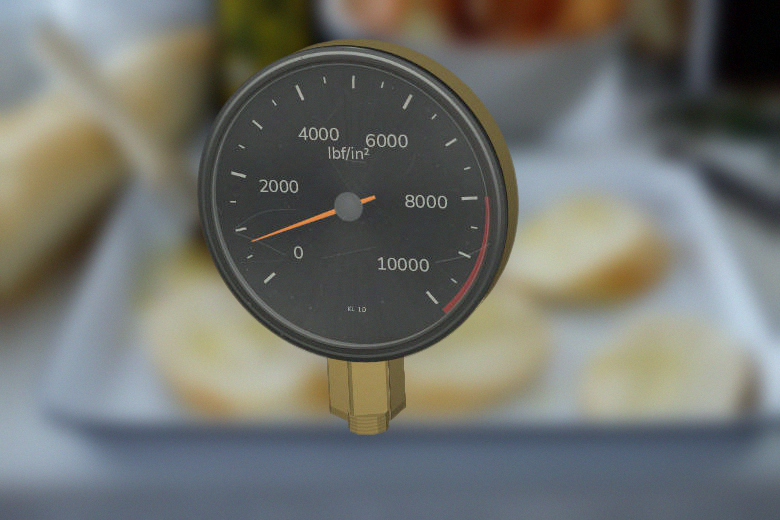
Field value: 750 psi
